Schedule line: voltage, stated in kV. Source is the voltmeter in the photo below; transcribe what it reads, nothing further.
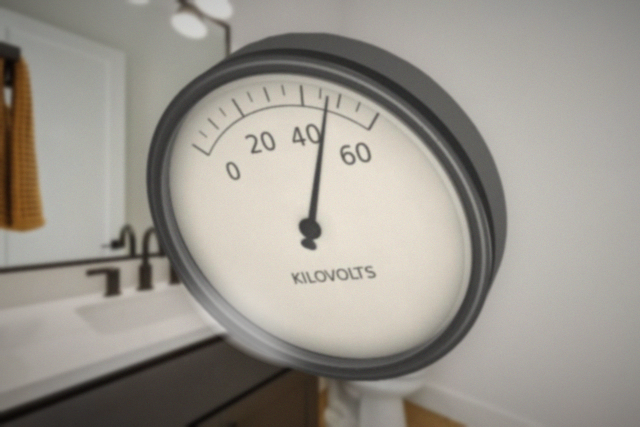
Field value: 47.5 kV
